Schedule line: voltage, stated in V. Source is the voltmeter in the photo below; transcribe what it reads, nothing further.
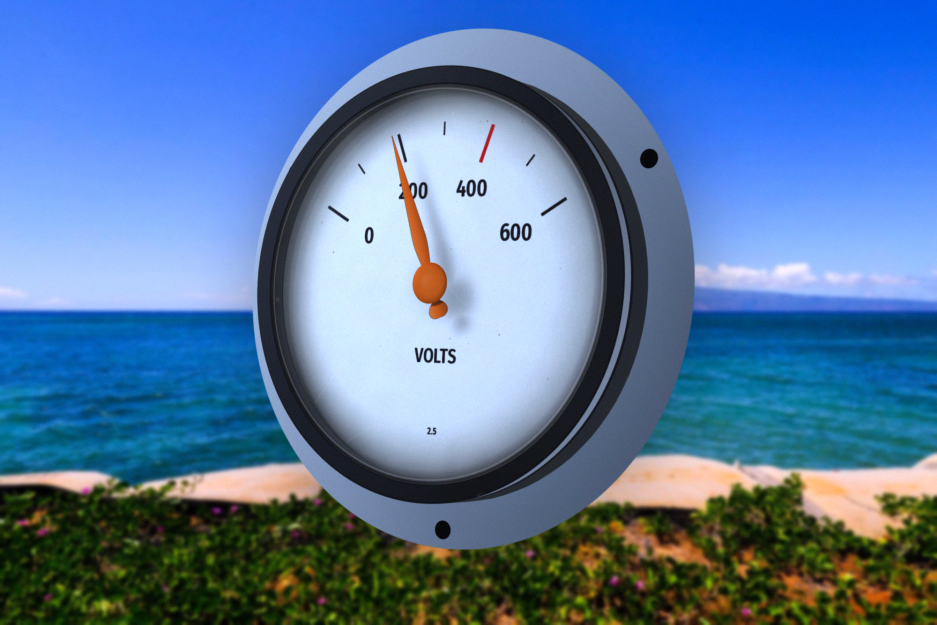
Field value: 200 V
